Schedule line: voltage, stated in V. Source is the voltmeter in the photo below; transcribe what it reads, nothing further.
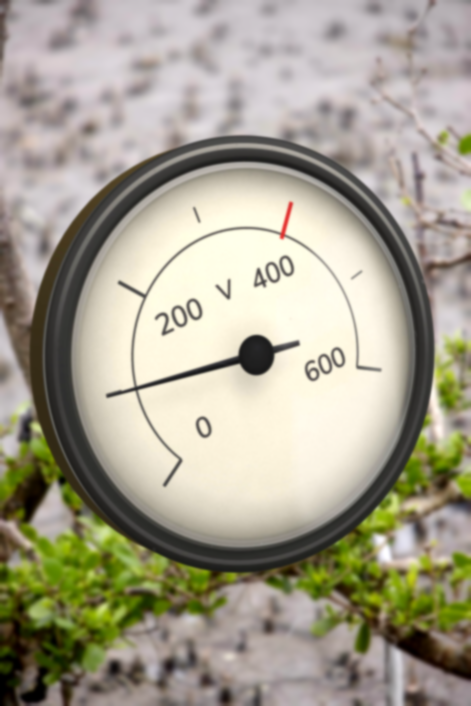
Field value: 100 V
